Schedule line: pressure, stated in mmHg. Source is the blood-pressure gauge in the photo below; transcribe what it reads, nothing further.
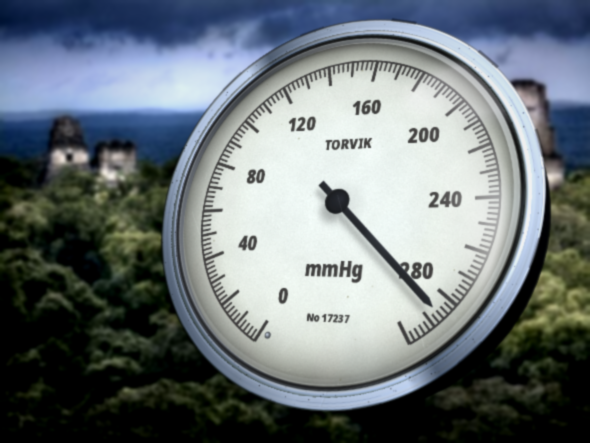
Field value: 286 mmHg
